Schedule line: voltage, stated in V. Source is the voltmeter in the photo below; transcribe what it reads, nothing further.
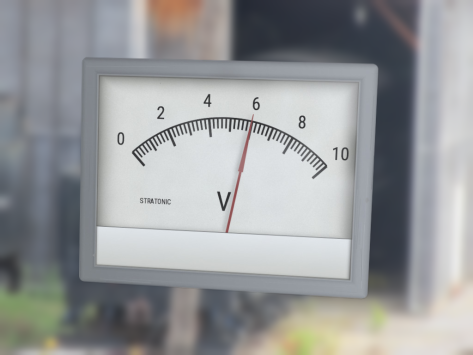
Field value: 6 V
